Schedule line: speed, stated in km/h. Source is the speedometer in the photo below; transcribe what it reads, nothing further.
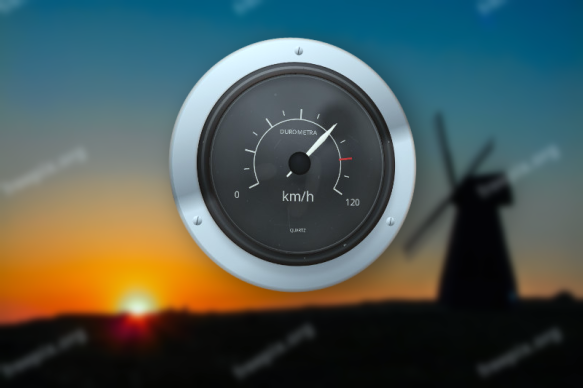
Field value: 80 km/h
